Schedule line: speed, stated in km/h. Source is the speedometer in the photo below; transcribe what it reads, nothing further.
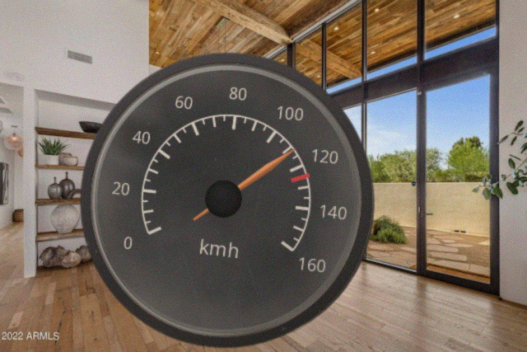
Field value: 112.5 km/h
